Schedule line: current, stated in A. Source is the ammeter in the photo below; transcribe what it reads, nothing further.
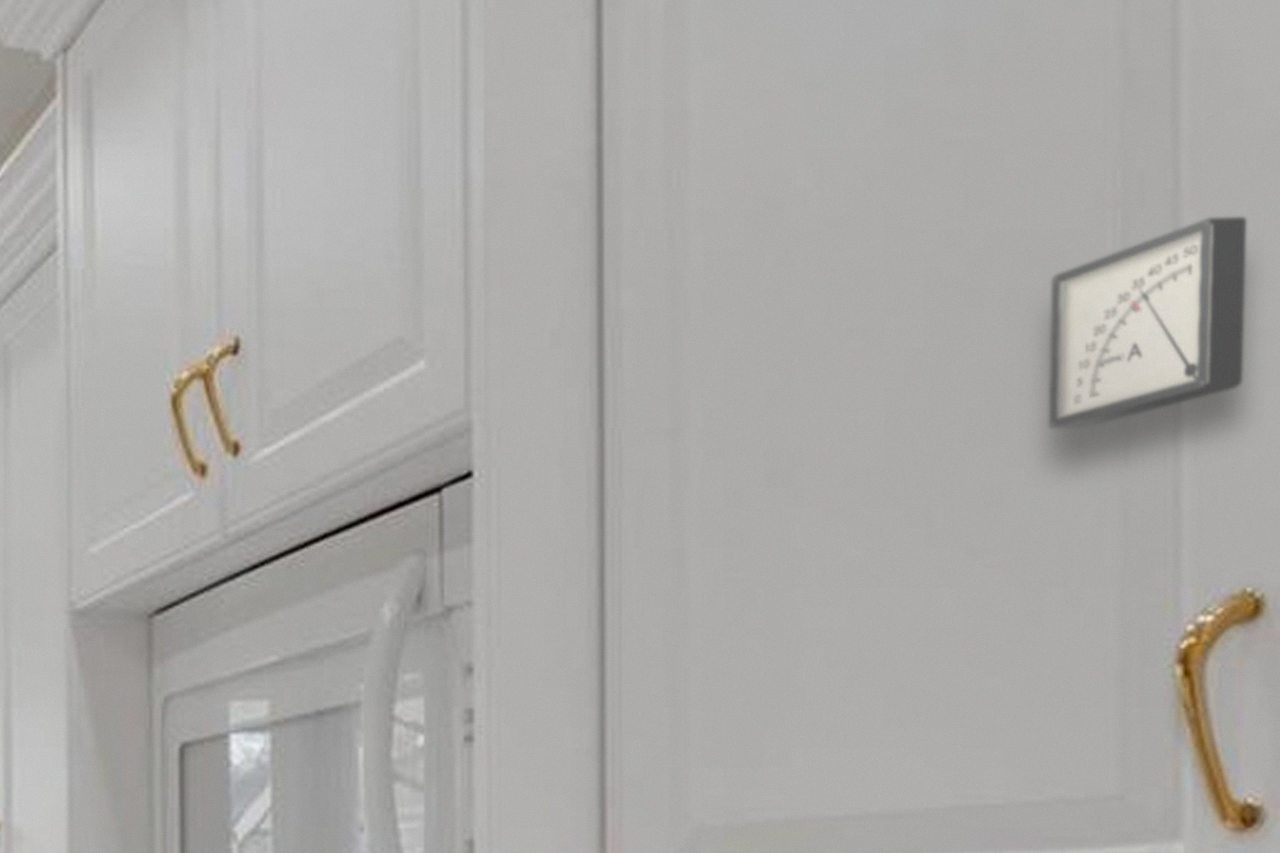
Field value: 35 A
